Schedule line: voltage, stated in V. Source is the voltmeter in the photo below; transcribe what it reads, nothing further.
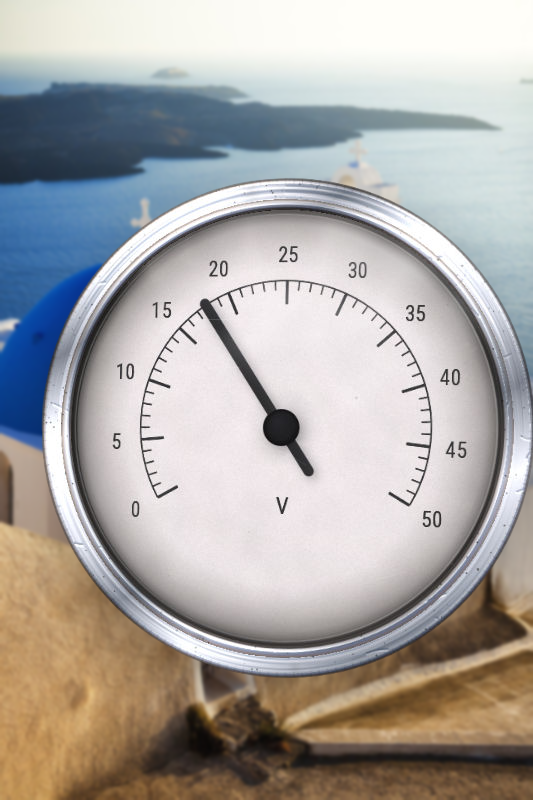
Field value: 18 V
